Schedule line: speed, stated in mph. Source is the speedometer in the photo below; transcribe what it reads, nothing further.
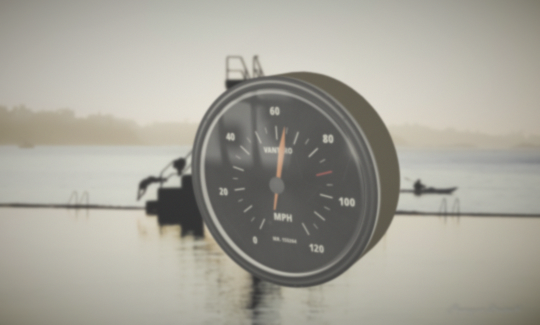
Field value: 65 mph
